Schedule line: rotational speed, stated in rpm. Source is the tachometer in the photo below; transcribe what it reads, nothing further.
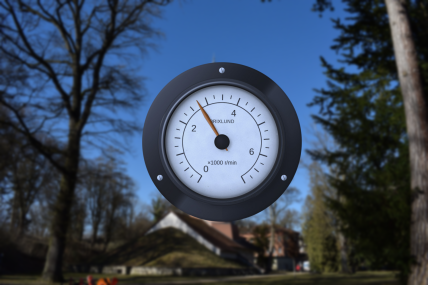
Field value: 2750 rpm
